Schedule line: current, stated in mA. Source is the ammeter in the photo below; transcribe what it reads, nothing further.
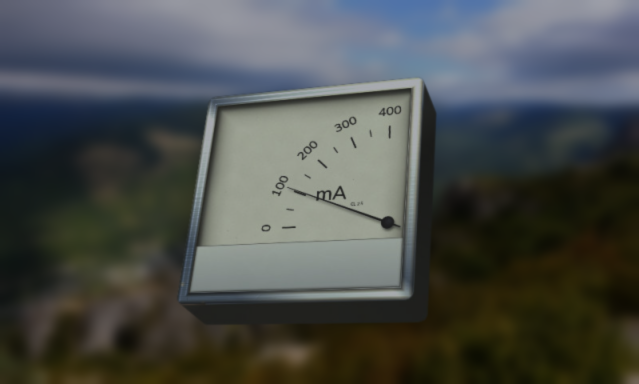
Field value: 100 mA
